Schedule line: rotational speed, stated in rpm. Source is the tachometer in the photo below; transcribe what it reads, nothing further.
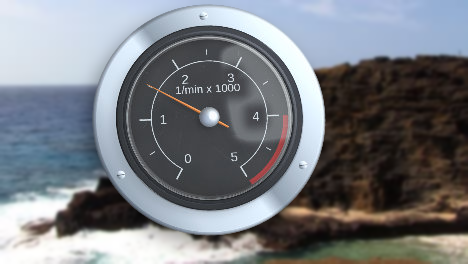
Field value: 1500 rpm
